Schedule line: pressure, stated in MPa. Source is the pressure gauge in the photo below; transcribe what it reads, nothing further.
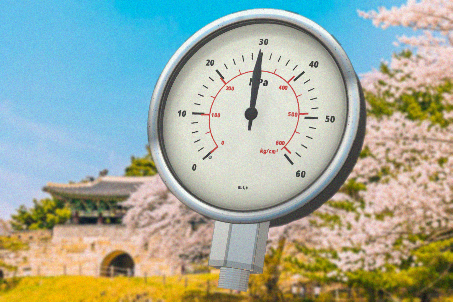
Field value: 30 MPa
